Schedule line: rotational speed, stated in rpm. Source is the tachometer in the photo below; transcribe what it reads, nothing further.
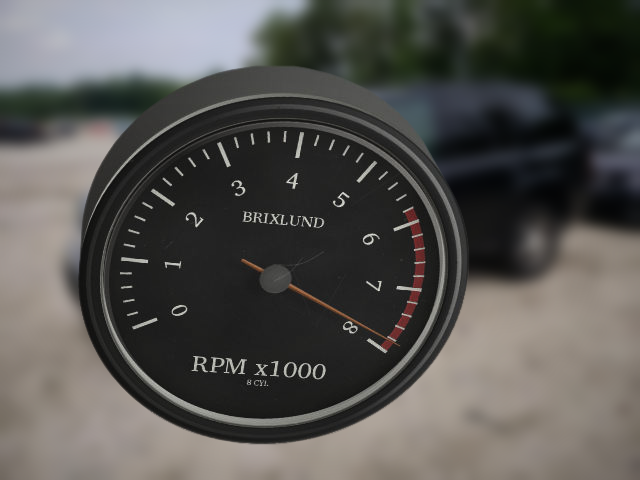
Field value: 7800 rpm
